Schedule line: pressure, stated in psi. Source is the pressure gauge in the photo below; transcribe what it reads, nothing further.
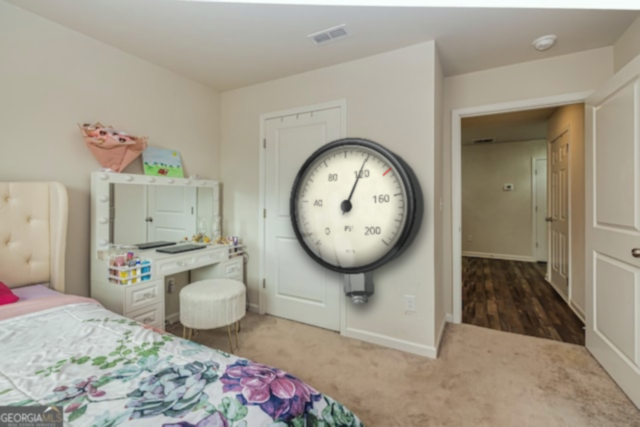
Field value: 120 psi
